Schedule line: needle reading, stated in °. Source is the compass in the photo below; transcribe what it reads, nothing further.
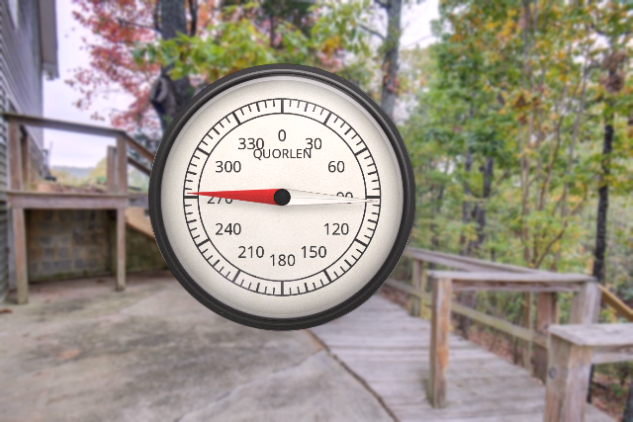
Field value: 272.5 °
